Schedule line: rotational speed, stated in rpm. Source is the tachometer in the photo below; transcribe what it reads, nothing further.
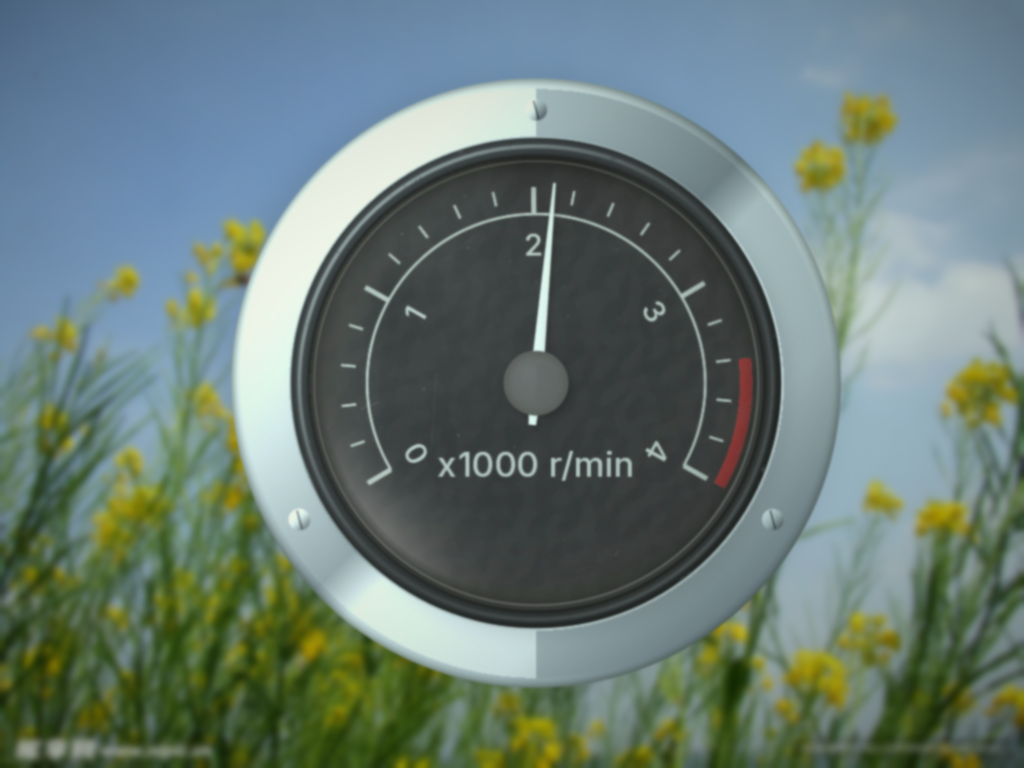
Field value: 2100 rpm
